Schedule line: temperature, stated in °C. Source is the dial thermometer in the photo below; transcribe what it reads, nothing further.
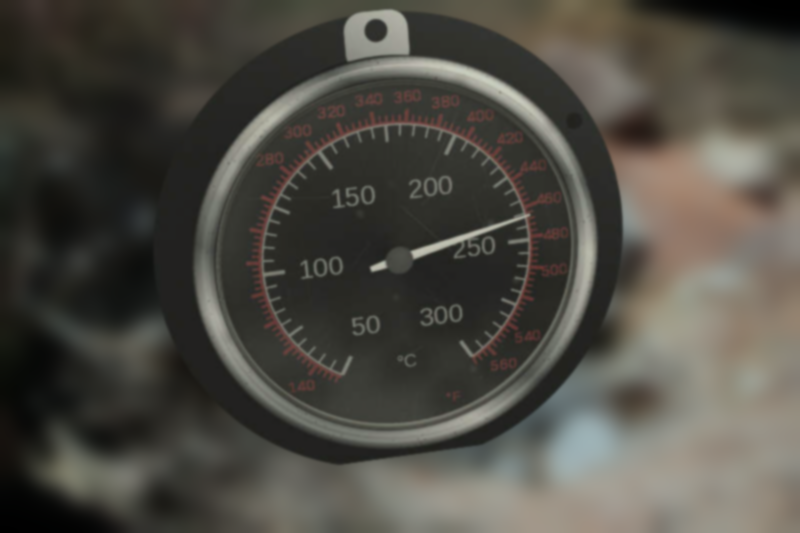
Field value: 240 °C
